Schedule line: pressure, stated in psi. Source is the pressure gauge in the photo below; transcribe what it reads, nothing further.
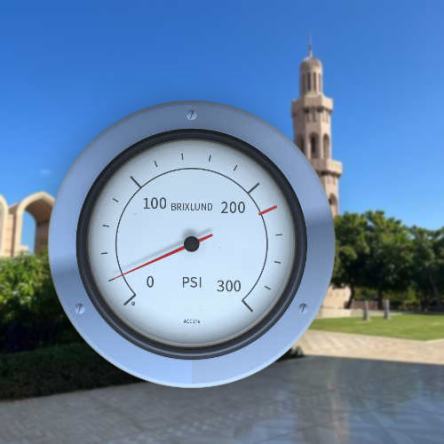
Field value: 20 psi
